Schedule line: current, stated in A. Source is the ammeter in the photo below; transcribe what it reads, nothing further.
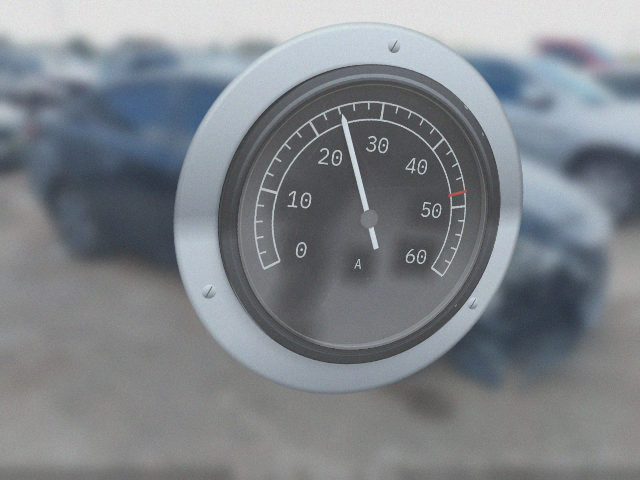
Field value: 24 A
